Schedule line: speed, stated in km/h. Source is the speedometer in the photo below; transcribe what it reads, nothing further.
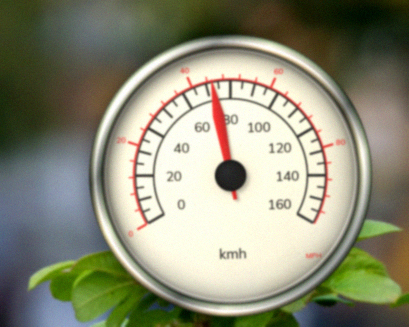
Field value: 72.5 km/h
